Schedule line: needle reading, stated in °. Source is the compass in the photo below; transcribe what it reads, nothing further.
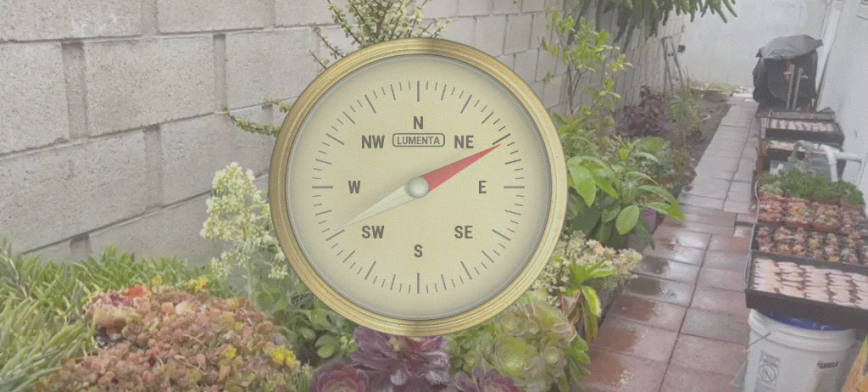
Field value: 62.5 °
